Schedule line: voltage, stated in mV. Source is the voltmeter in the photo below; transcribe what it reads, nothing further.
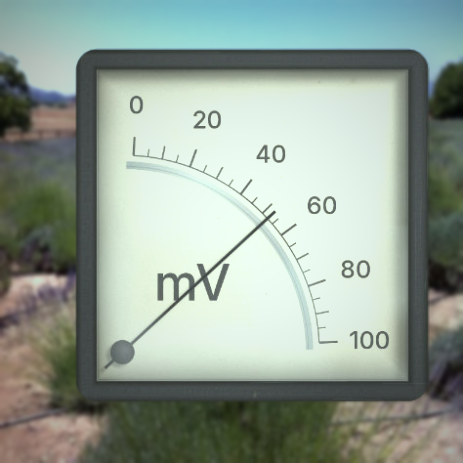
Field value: 52.5 mV
